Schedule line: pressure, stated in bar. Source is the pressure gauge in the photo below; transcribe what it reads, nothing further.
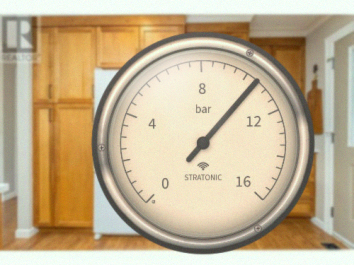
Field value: 10.5 bar
